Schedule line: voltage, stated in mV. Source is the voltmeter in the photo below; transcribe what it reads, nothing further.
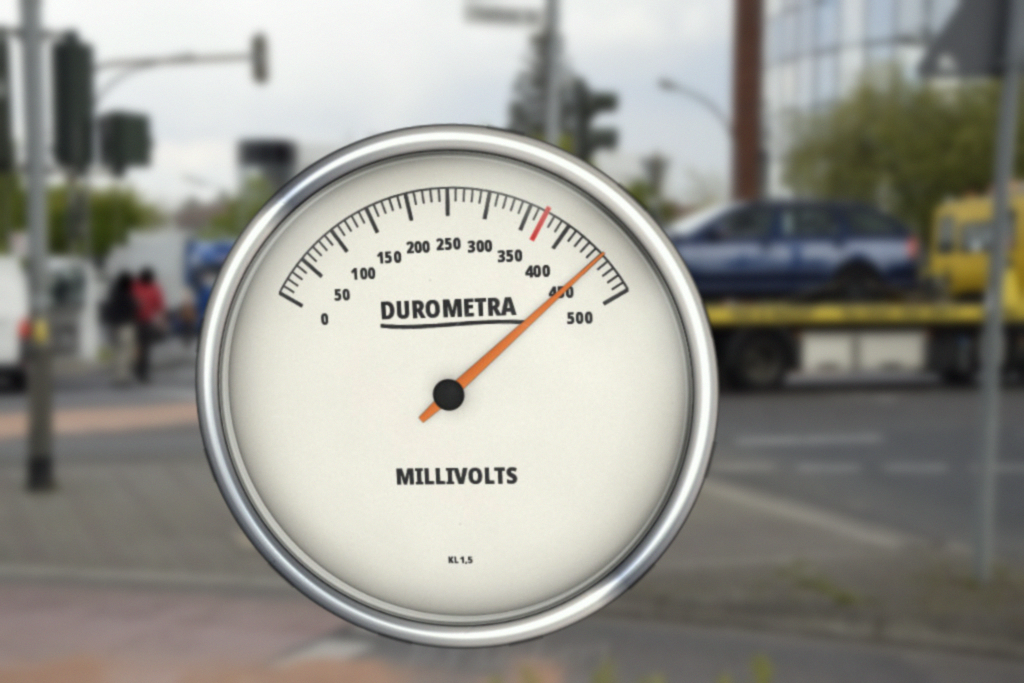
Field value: 450 mV
